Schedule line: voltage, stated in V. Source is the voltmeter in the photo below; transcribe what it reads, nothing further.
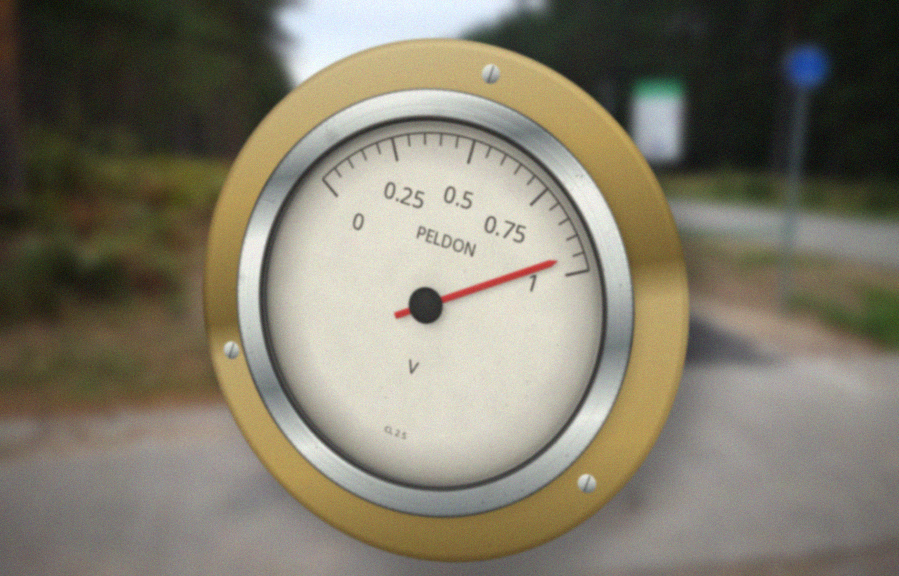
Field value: 0.95 V
